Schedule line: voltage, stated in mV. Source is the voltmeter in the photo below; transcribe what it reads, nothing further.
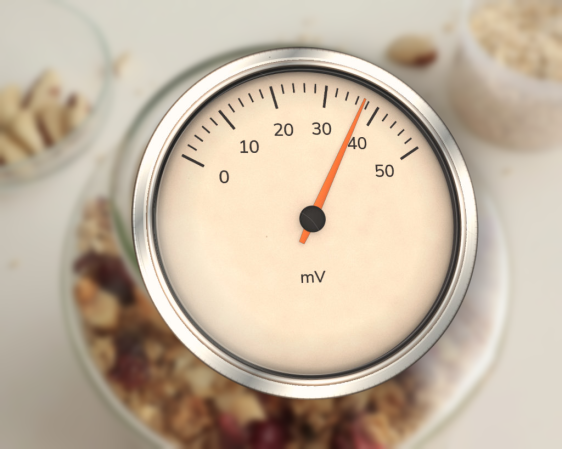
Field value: 37 mV
